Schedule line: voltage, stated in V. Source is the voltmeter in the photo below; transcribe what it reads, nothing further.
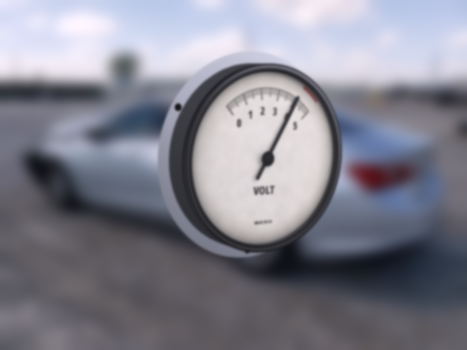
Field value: 4 V
